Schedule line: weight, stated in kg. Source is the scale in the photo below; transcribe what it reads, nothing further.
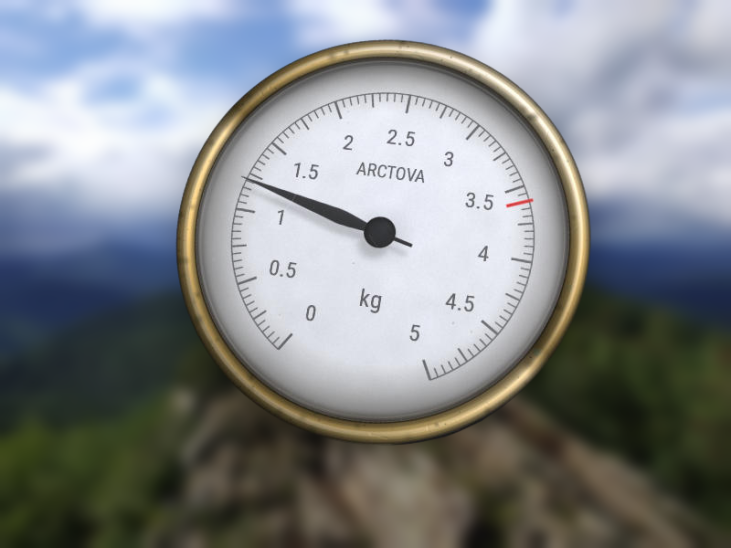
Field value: 1.2 kg
